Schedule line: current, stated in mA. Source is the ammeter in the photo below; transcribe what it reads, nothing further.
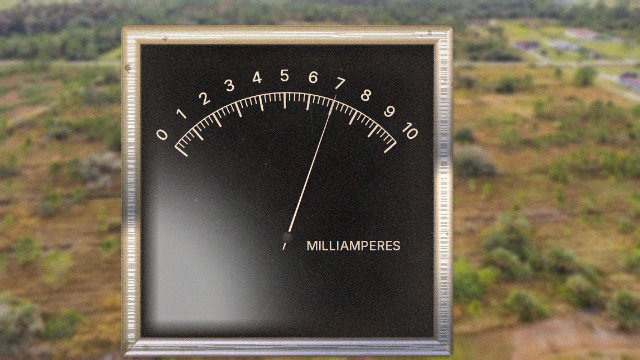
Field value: 7 mA
